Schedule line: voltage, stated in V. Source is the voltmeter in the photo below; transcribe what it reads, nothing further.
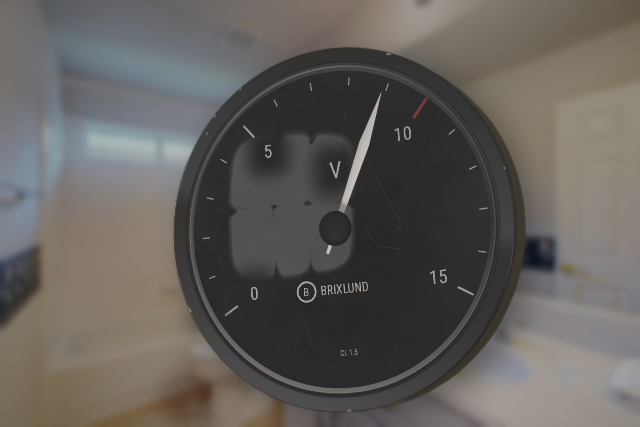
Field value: 9 V
